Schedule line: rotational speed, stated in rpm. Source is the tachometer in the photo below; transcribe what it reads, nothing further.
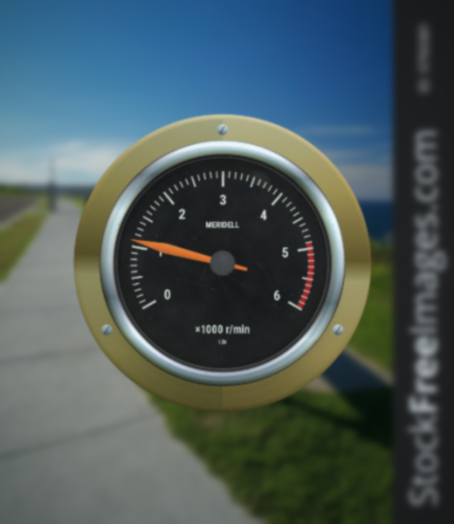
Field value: 1100 rpm
